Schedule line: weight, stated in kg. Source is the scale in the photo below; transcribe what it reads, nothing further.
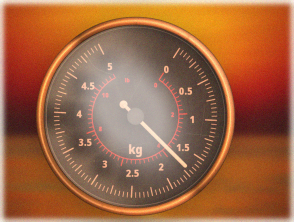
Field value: 1.7 kg
